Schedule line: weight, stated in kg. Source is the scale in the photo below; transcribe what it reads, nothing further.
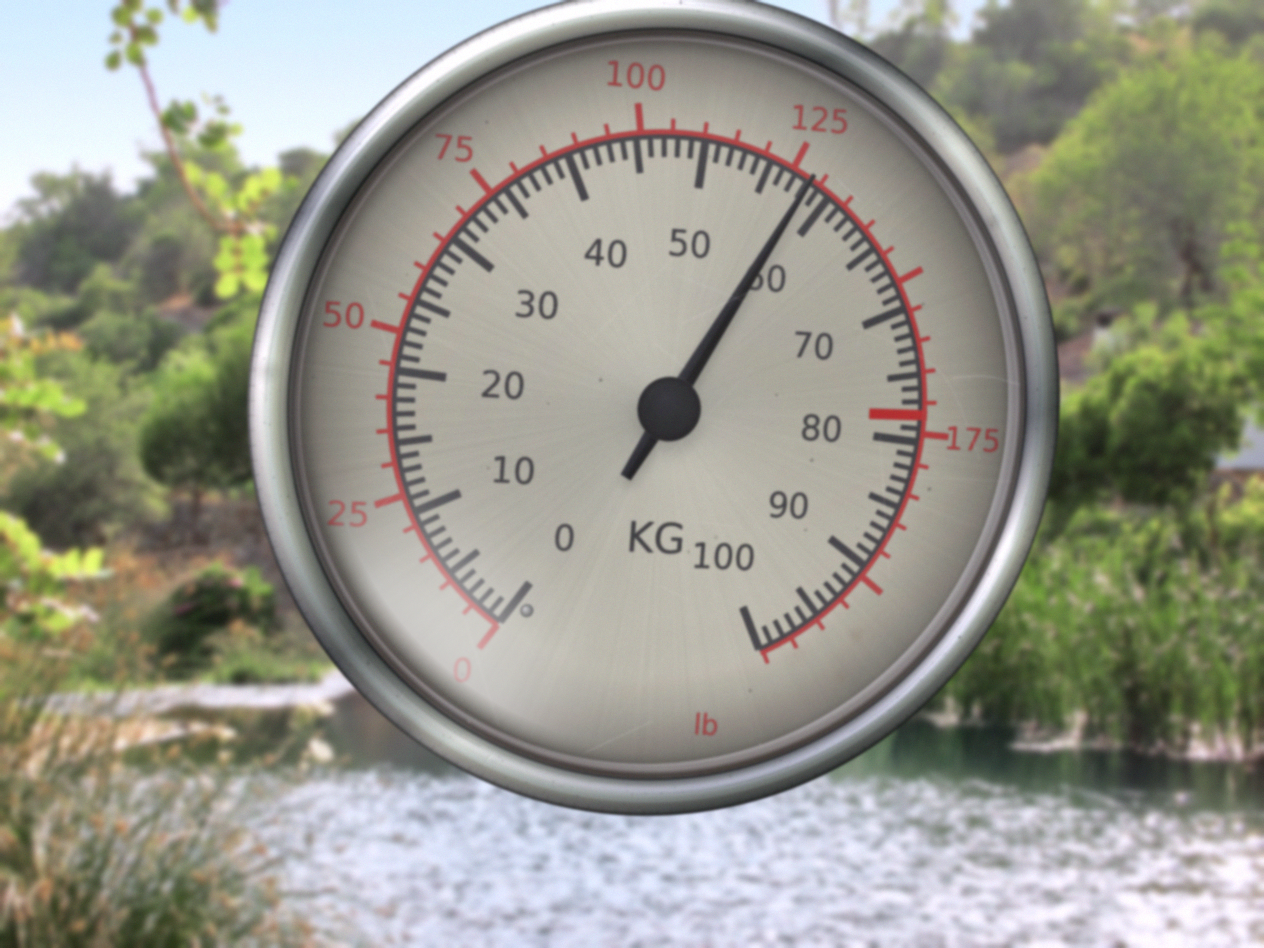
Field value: 58 kg
